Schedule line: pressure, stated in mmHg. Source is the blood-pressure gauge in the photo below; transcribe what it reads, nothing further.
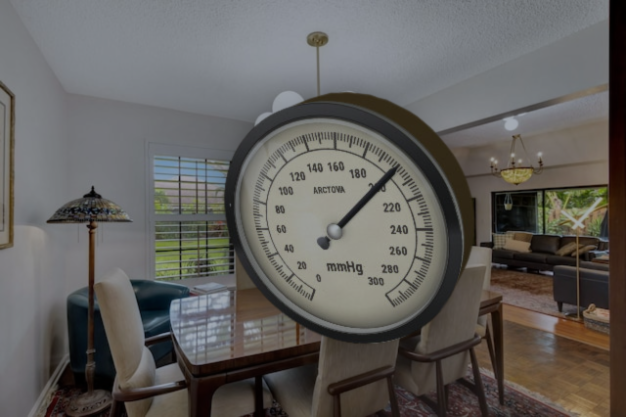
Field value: 200 mmHg
